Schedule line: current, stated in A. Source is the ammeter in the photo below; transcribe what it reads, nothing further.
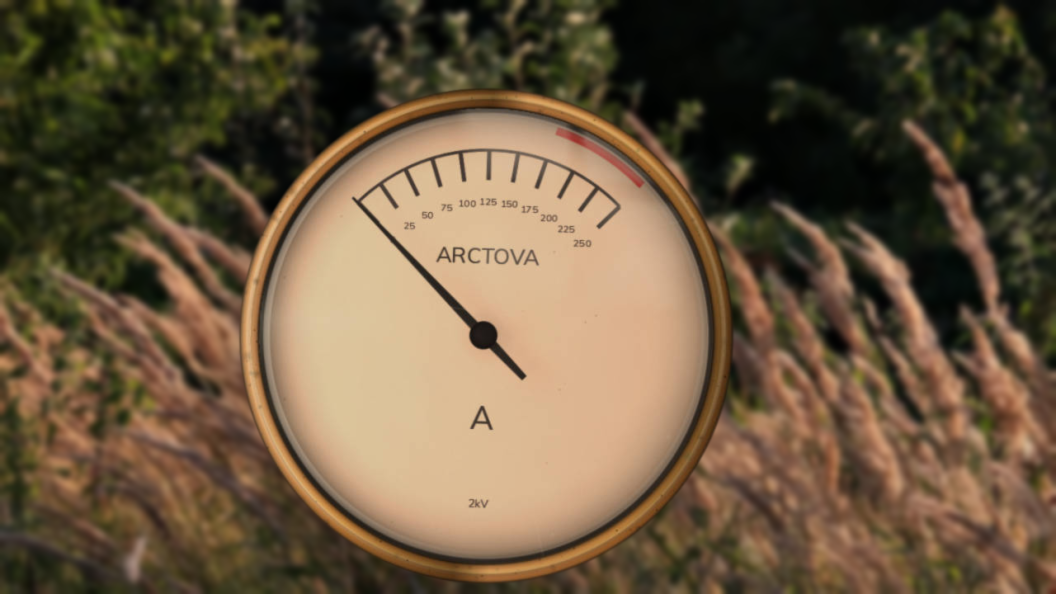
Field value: 0 A
